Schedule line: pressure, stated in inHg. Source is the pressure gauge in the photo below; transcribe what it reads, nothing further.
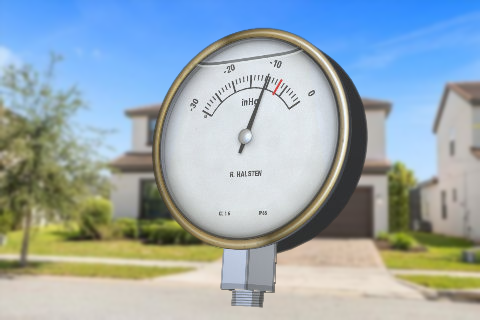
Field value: -10 inHg
